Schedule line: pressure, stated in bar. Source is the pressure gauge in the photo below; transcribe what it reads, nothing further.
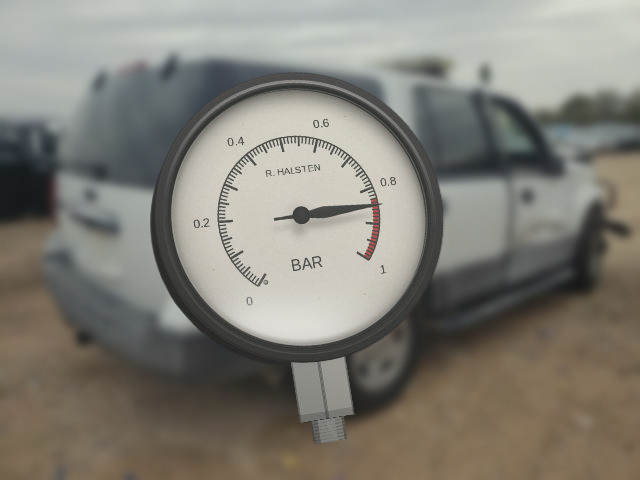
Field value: 0.85 bar
